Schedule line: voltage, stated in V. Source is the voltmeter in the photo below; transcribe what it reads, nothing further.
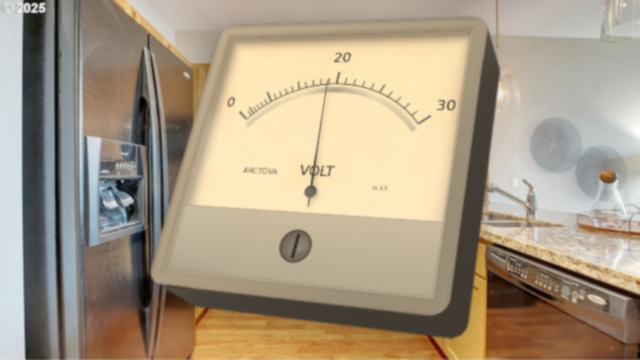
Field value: 19 V
